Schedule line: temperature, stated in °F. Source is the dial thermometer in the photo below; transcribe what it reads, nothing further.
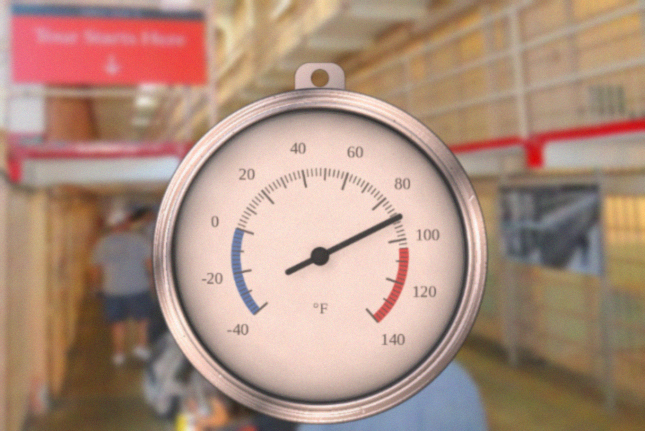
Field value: 90 °F
